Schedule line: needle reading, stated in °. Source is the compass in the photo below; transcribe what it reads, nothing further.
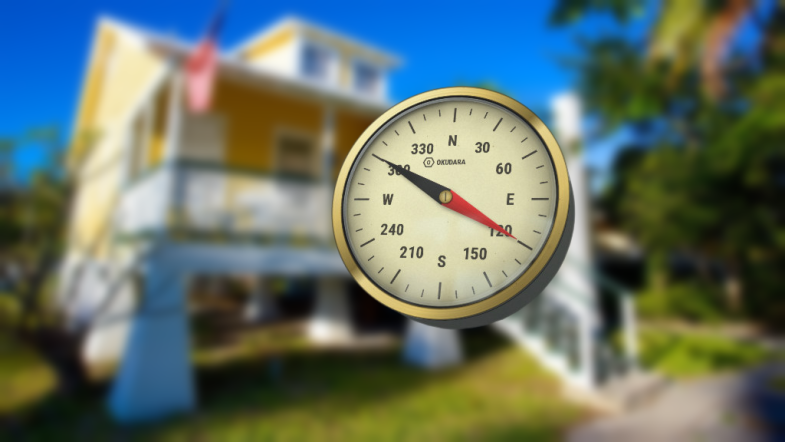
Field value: 120 °
